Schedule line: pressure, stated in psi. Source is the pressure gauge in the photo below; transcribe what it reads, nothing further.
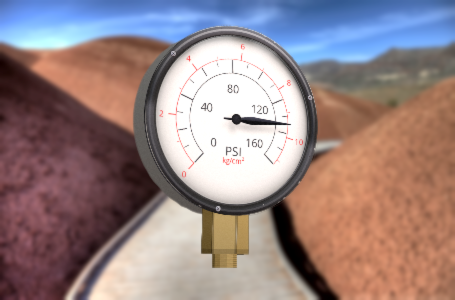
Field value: 135 psi
